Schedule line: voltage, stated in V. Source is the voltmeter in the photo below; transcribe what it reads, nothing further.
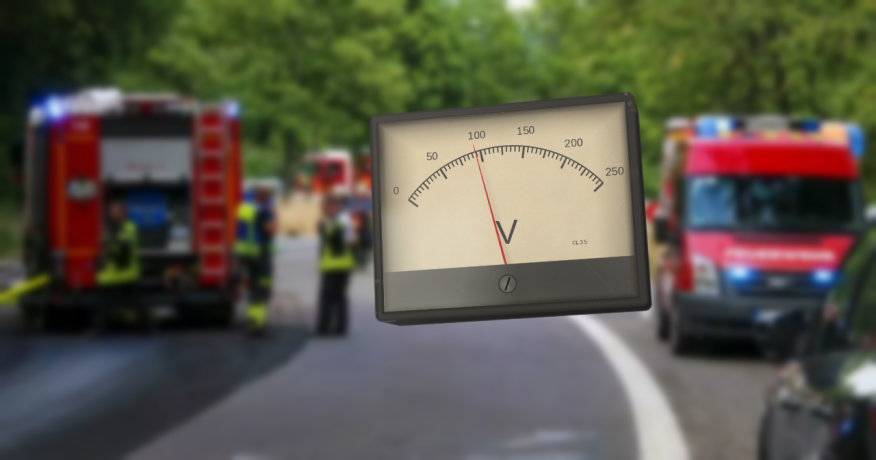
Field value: 95 V
